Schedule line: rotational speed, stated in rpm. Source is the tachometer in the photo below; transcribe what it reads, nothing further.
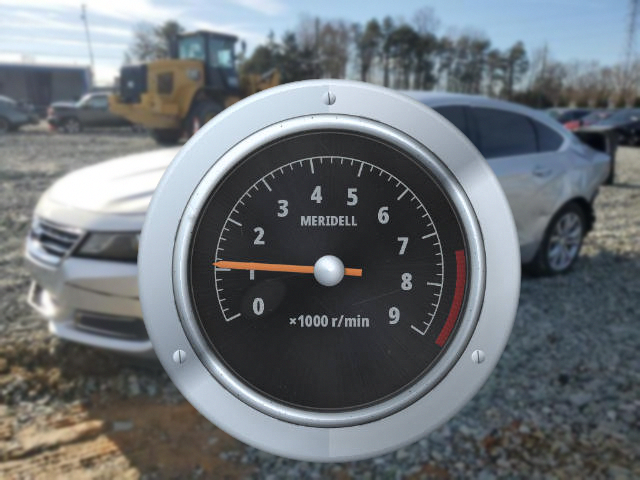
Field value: 1100 rpm
